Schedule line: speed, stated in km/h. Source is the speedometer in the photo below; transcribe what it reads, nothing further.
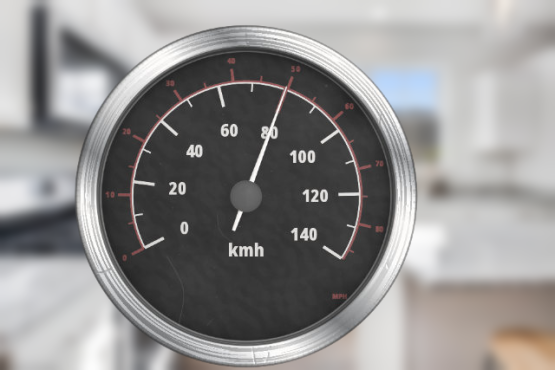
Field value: 80 km/h
